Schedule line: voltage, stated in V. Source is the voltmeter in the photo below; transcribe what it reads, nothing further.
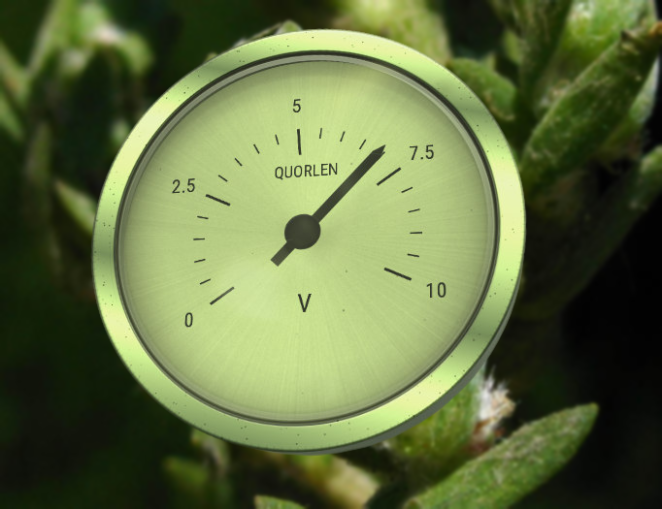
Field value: 7 V
